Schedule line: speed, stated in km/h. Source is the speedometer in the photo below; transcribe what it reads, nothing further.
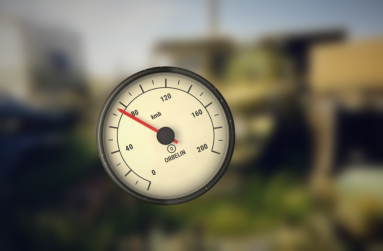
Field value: 75 km/h
